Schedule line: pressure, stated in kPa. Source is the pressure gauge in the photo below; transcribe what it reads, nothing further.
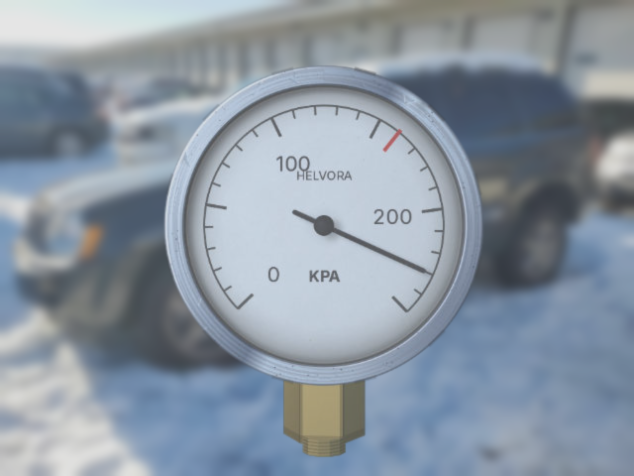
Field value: 230 kPa
